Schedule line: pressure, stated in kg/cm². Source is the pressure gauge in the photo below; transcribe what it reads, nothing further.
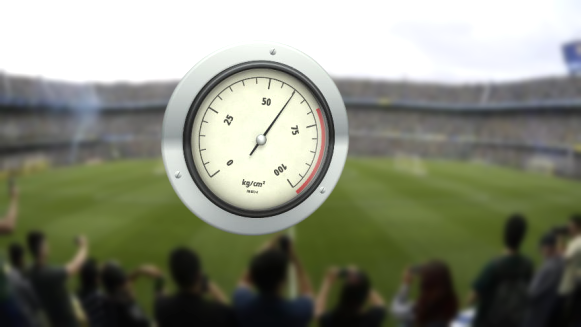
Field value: 60 kg/cm²
